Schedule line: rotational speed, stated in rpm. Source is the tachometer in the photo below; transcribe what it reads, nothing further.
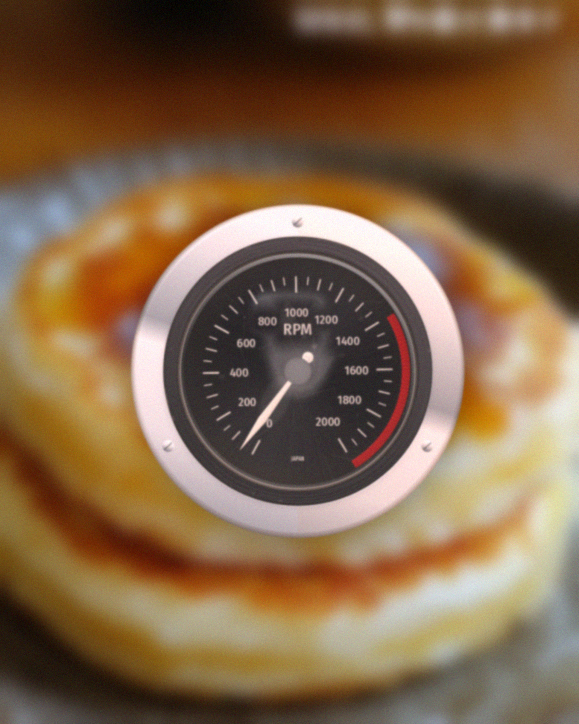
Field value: 50 rpm
